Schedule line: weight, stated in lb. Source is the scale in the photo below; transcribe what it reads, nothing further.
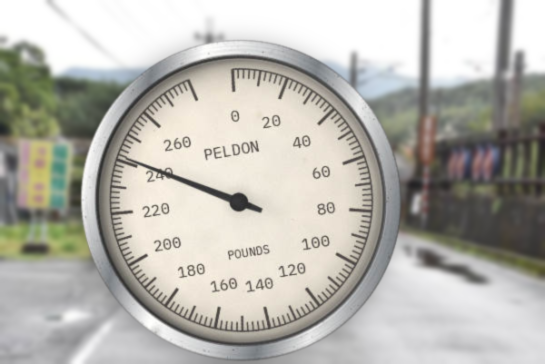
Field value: 242 lb
